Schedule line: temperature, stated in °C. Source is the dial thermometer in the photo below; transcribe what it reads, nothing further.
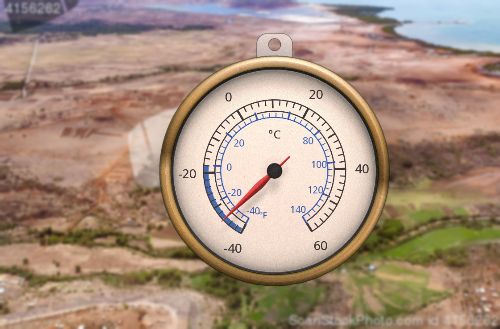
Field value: -34 °C
